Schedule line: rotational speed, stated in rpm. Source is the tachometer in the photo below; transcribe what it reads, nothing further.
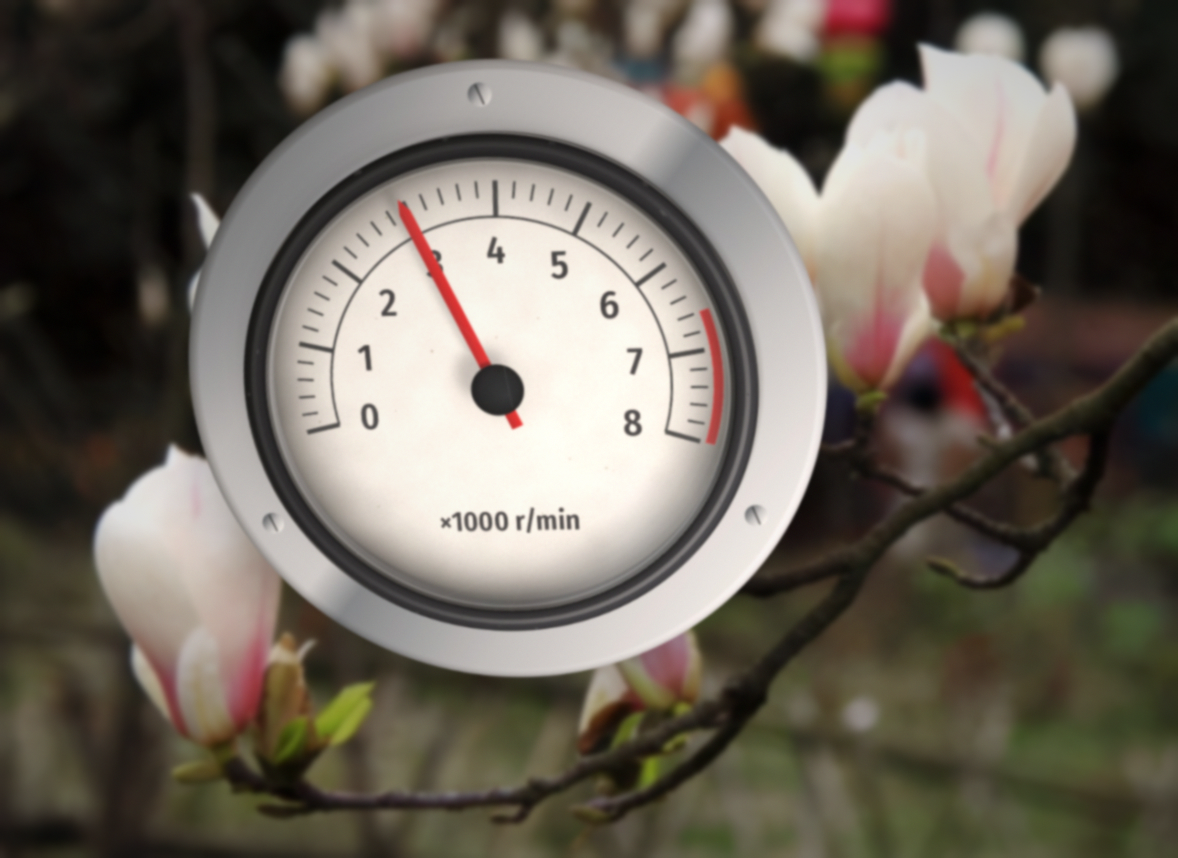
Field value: 3000 rpm
